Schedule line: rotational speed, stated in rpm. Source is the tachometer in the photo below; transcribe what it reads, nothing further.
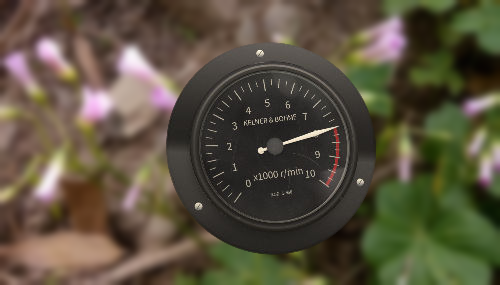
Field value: 8000 rpm
